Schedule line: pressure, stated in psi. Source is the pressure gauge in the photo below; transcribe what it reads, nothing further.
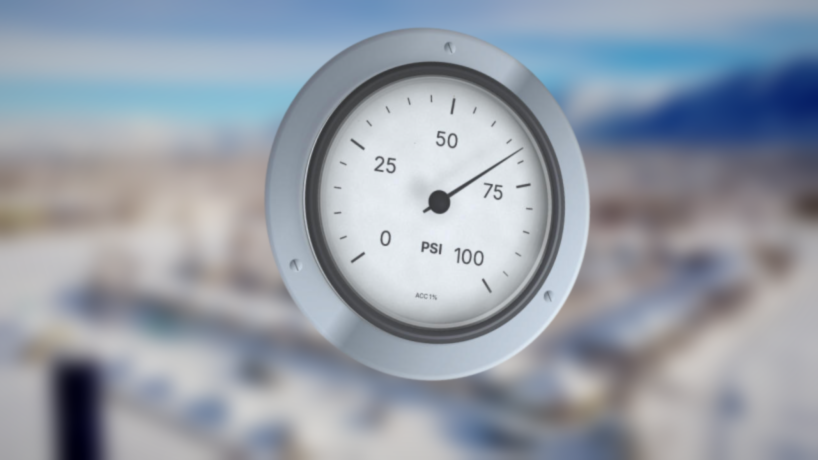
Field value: 67.5 psi
